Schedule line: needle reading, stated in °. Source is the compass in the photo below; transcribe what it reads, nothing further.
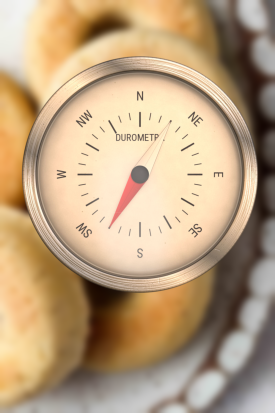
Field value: 210 °
